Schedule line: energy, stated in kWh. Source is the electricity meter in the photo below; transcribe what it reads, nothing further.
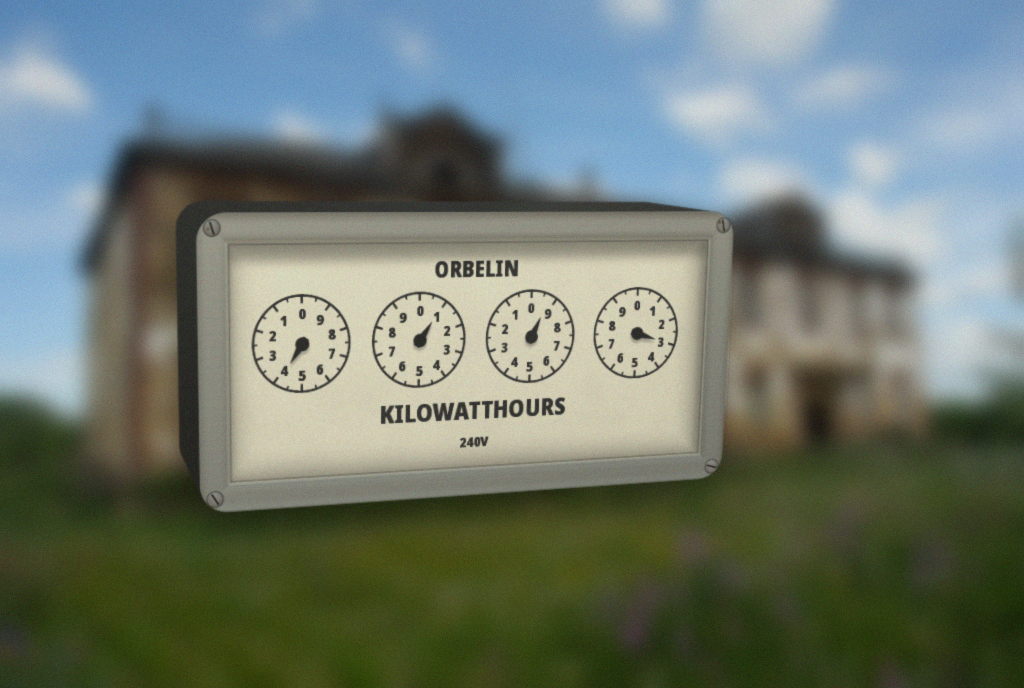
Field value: 4093 kWh
